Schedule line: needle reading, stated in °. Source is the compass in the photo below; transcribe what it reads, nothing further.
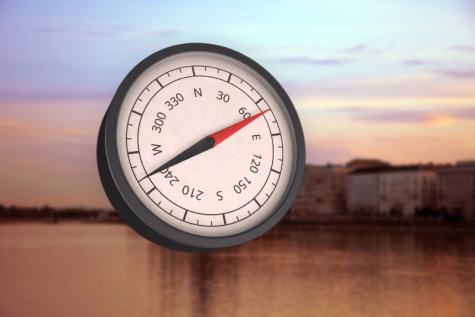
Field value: 70 °
